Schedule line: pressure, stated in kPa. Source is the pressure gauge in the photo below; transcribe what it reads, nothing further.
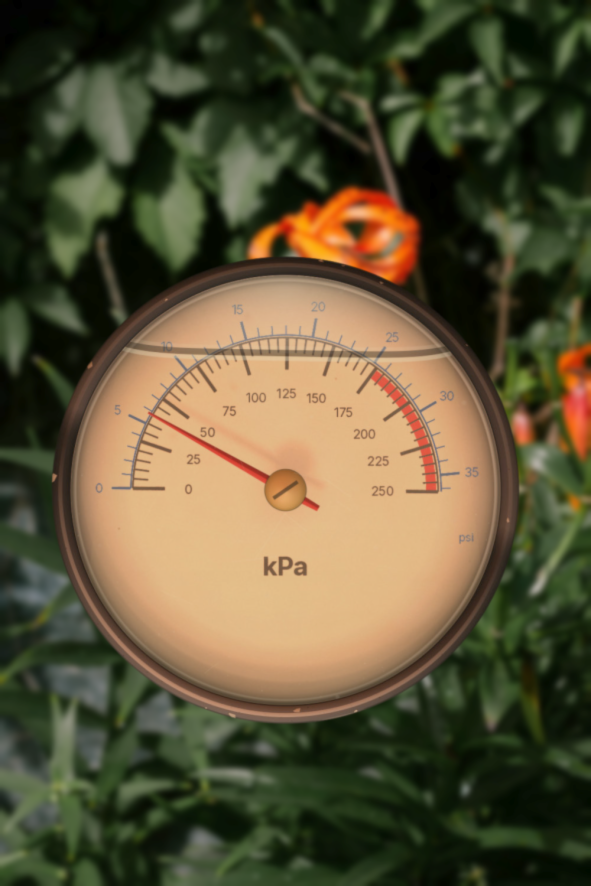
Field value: 40 kPa
